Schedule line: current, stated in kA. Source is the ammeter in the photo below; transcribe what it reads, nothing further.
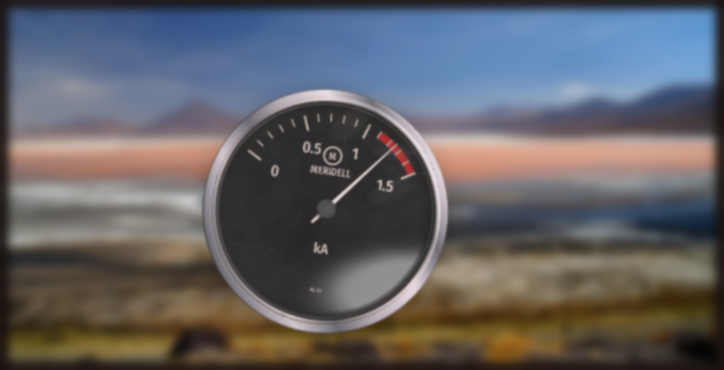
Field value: 1.25 kA
